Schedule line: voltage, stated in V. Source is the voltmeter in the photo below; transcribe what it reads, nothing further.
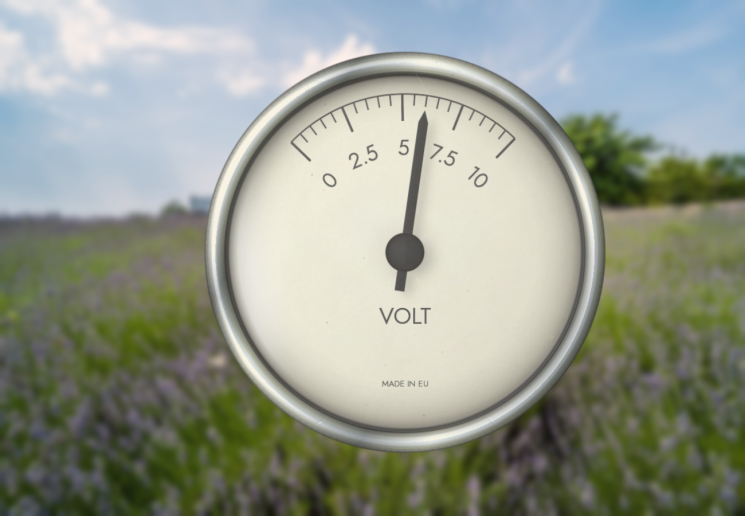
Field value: 6 V
